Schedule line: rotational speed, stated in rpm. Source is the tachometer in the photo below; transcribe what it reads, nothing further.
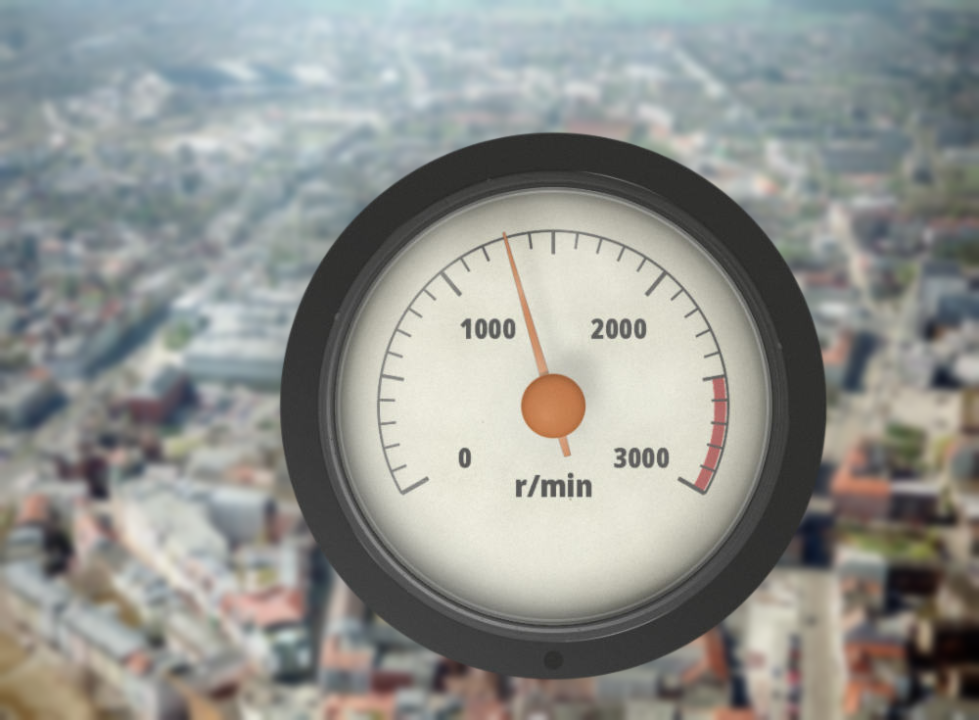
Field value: 1300 rpm
